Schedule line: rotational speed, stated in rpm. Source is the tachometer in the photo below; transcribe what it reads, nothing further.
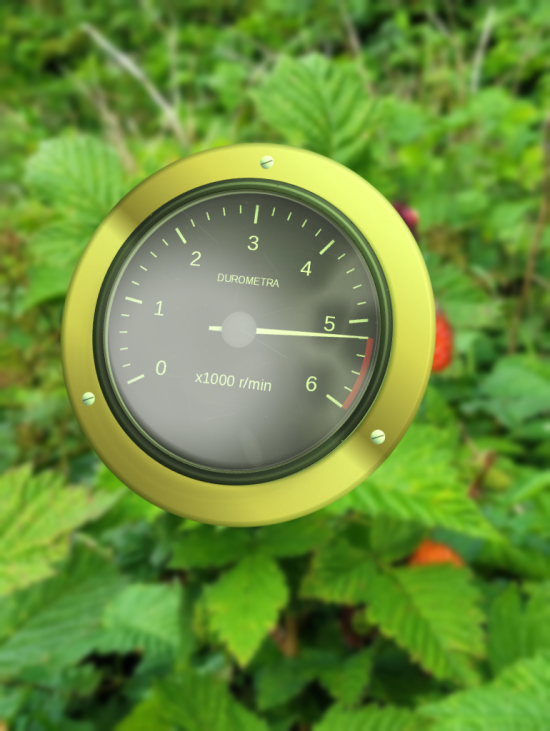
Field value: 5200 rpm
